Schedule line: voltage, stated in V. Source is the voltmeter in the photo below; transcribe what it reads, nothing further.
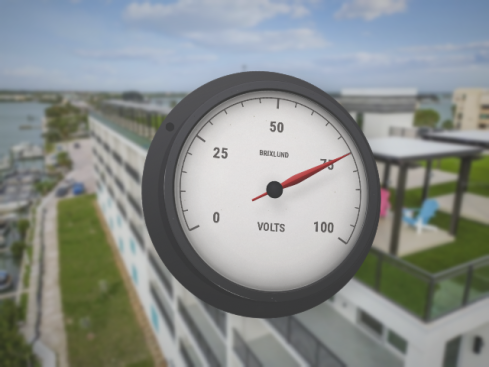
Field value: 75 V
